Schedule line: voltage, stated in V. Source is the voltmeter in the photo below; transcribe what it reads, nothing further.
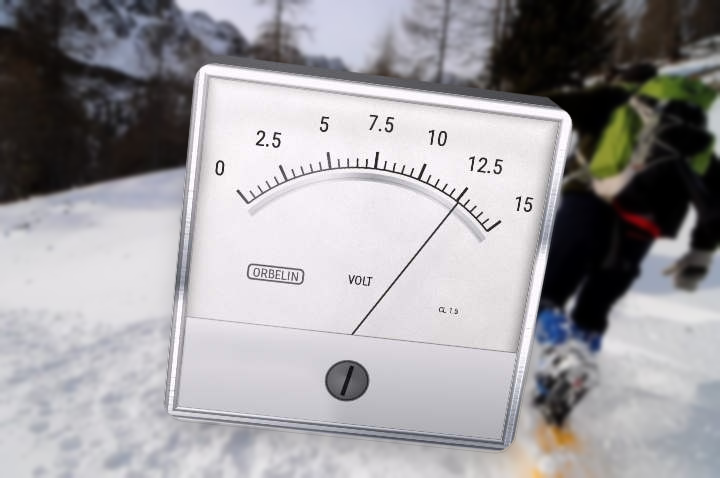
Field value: 12.5 V
